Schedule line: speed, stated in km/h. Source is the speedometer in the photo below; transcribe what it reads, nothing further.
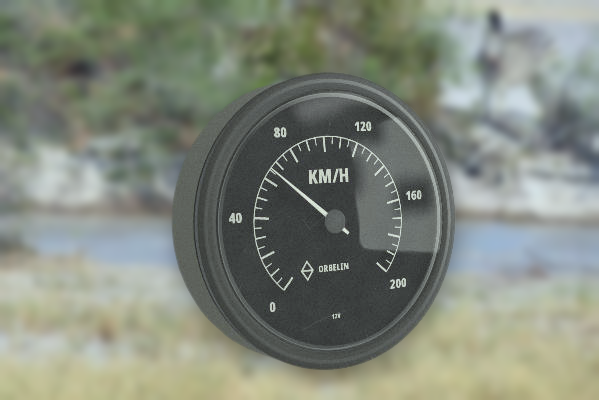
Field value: 65 km/h
